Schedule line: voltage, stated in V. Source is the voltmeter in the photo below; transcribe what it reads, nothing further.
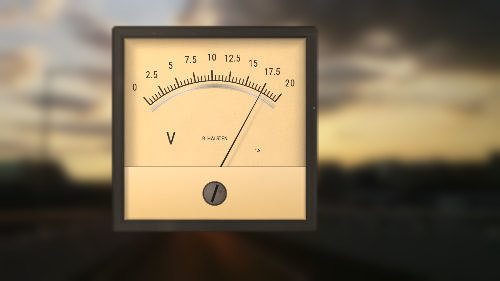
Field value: 17.5 V
